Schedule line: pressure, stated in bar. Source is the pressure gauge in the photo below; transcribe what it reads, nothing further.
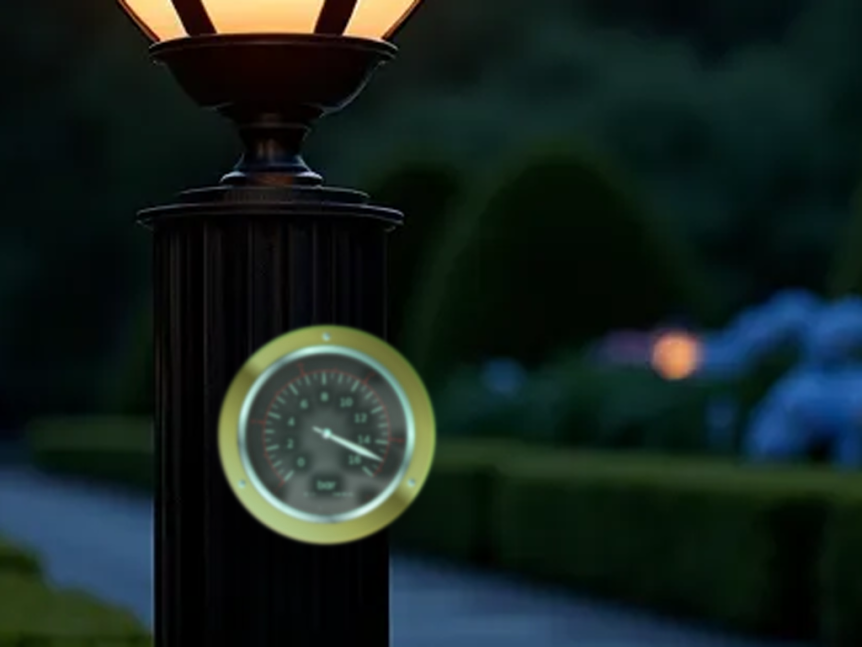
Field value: 15 bar
